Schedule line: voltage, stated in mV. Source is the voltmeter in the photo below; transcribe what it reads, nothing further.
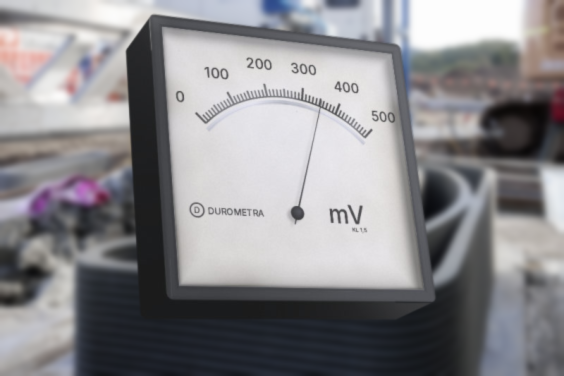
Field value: 350 mV
